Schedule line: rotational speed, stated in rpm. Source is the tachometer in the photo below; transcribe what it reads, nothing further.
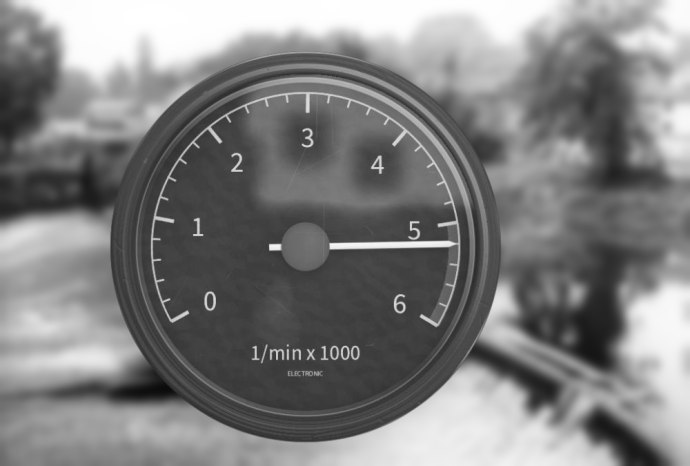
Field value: 5200 rpm
